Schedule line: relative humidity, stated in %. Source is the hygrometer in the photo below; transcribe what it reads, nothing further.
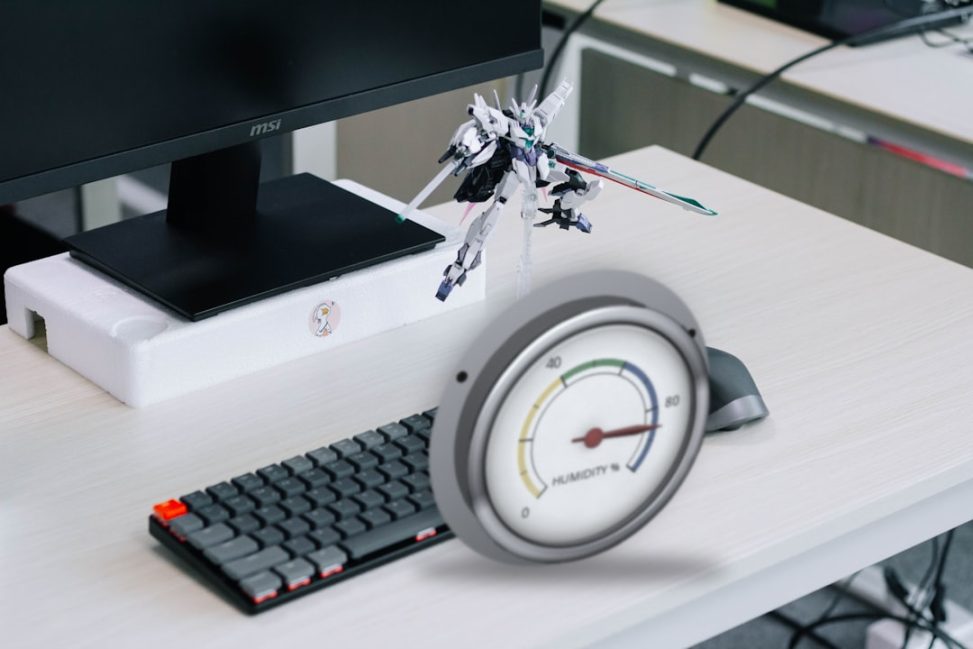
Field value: 85 %
